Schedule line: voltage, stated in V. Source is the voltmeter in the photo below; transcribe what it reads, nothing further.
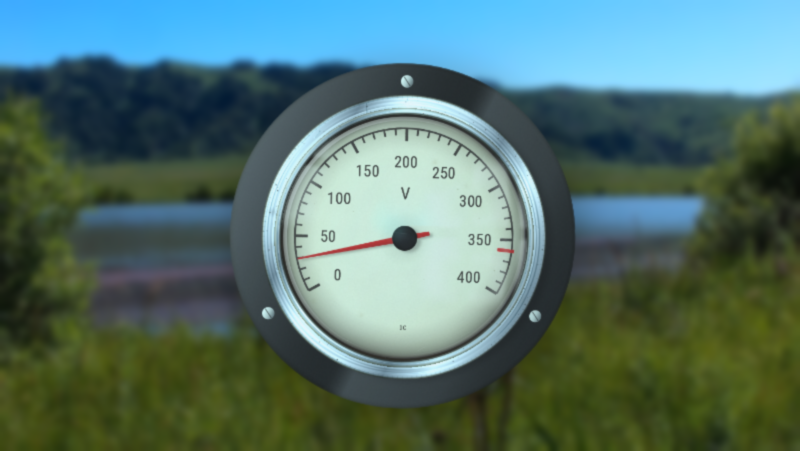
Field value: 30 V
